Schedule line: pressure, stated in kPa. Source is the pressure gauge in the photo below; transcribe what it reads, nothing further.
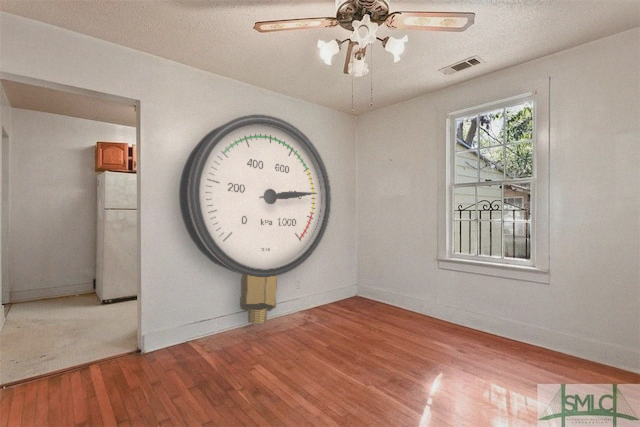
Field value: 800 kPa
